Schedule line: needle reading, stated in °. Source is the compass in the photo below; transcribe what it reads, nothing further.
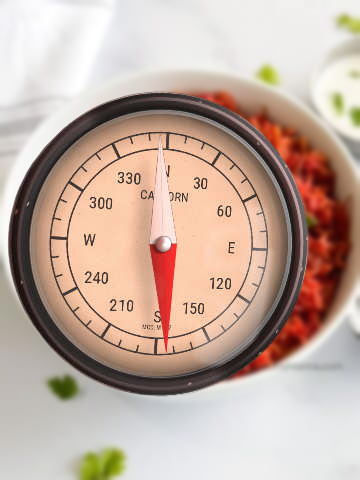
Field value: 175 °
